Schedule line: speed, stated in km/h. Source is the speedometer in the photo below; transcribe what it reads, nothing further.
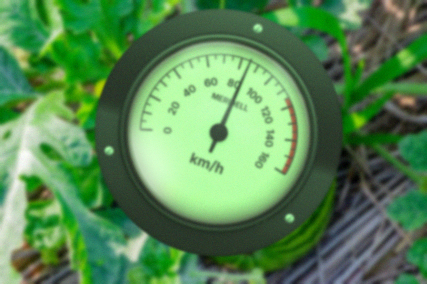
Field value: 85 km/h
